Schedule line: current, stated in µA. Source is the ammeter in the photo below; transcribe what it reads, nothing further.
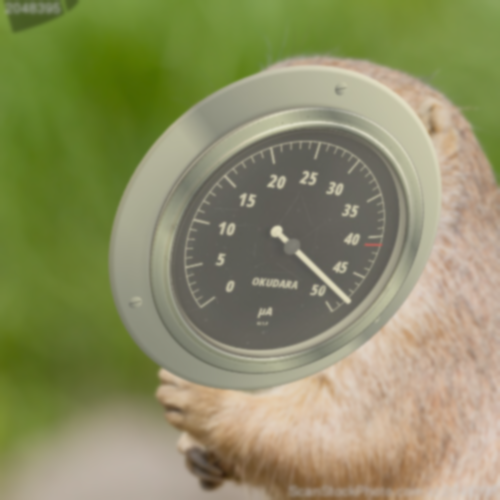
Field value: 48 µA
